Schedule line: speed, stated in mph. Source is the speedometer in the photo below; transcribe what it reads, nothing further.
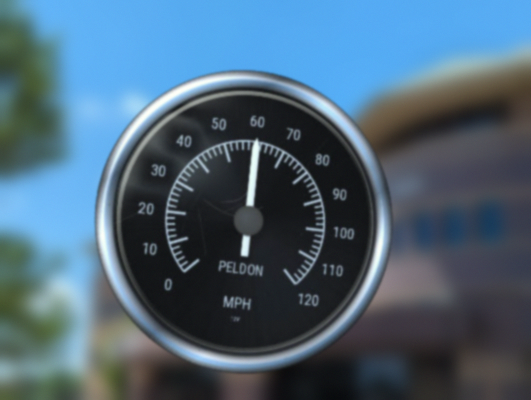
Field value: 60 mph
